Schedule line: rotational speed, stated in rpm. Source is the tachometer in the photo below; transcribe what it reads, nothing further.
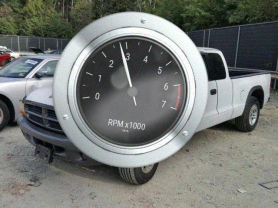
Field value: 2750 rpm
